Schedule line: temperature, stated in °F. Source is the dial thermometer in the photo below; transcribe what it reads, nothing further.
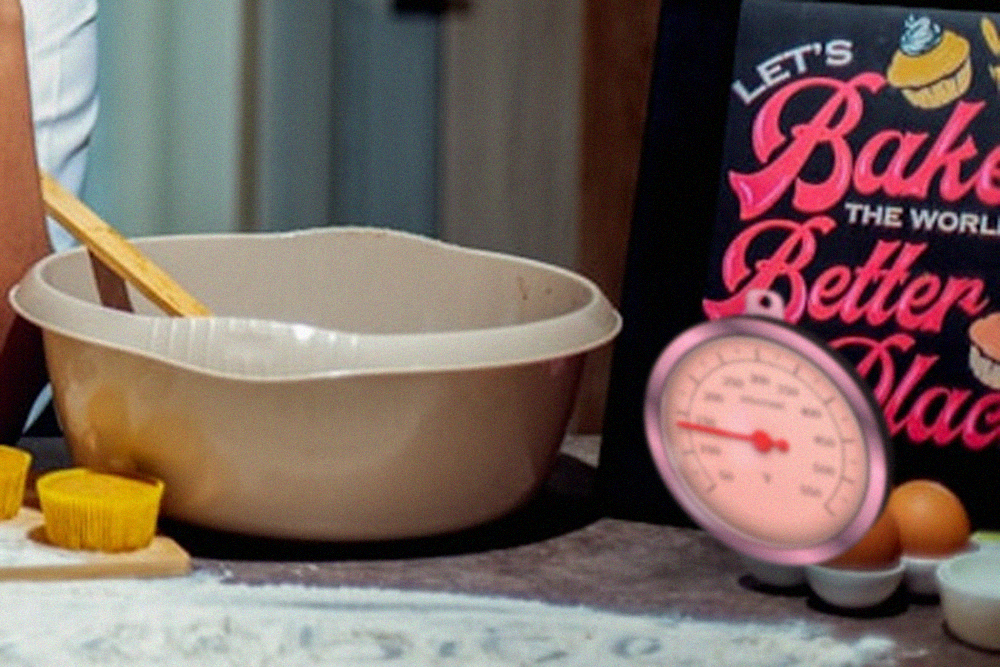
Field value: 137.5 °F
